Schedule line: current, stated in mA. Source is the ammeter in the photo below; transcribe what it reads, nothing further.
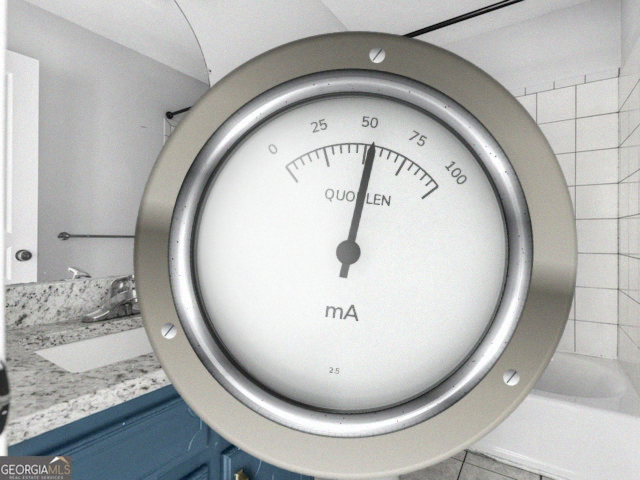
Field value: 55 mA
